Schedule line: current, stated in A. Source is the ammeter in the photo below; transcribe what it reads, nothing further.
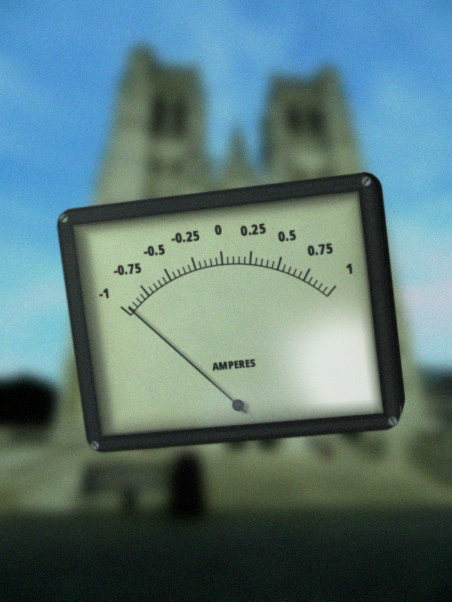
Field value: -0.95 A
